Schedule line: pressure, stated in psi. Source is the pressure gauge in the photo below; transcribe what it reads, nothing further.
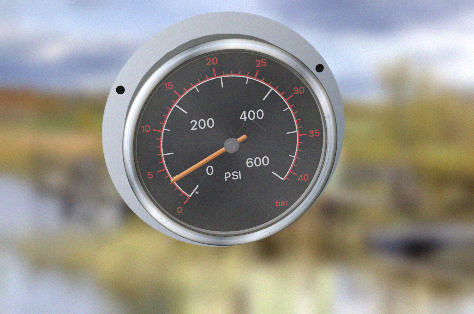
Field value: 50 psi
